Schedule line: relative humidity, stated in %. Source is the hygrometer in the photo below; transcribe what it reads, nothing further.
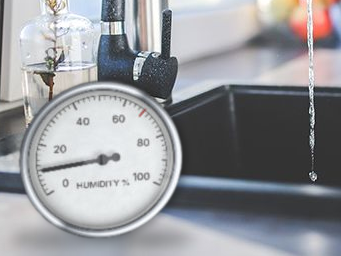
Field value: 10 %
